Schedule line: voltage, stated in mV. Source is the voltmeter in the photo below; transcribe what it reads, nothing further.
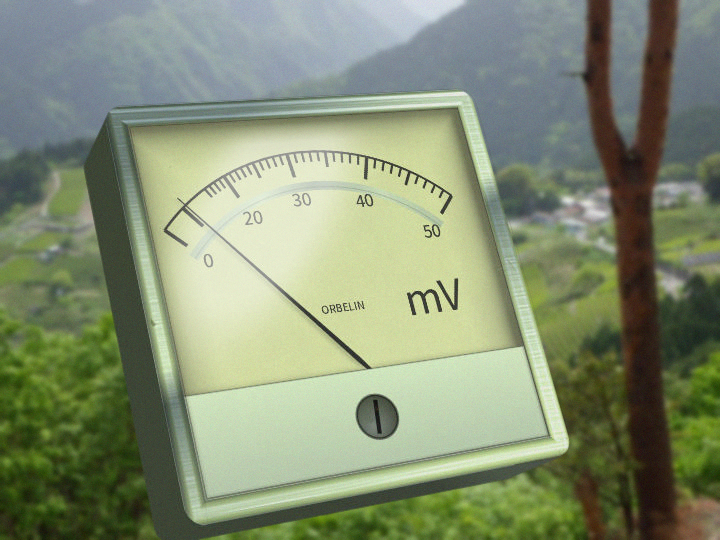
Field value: 10 mV
